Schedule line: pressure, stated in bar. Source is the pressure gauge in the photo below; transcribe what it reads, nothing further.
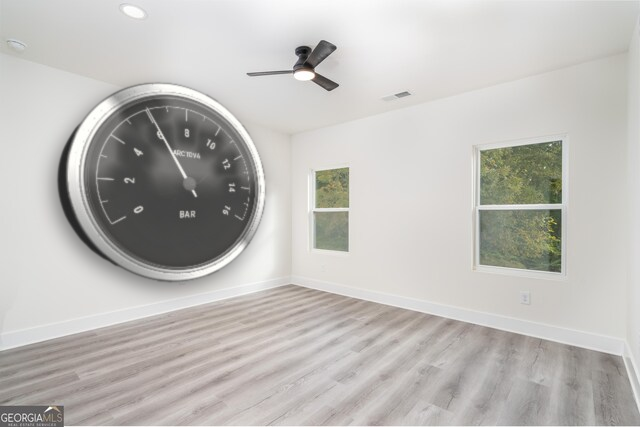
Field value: 6 bar
